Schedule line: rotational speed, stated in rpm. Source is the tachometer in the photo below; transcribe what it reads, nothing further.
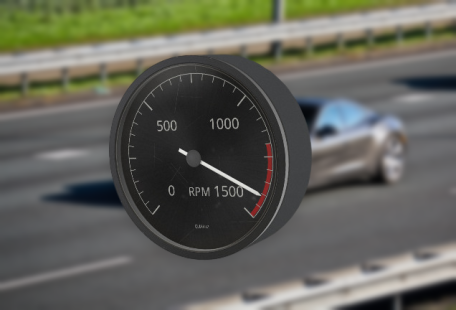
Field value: 1400 rpm
